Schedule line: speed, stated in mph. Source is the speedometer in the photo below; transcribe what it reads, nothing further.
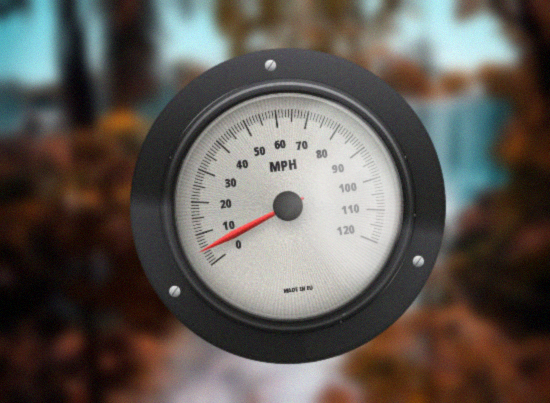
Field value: 5 mph
